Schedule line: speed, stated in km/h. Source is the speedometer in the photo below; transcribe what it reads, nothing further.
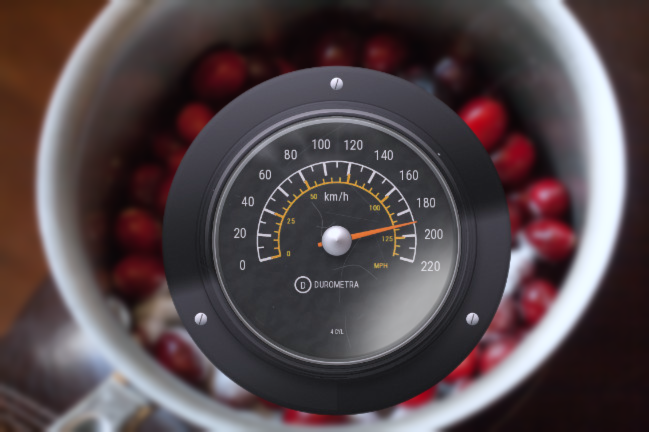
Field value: 190 km/h
